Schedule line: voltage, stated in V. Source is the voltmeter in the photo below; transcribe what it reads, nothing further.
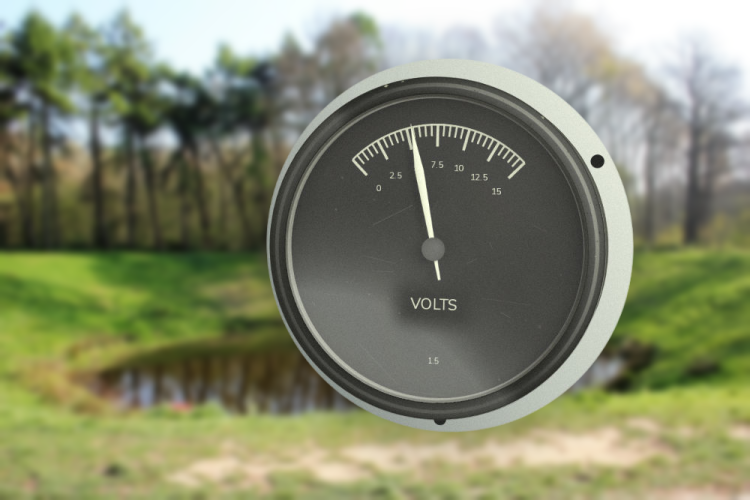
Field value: 5.5 V
